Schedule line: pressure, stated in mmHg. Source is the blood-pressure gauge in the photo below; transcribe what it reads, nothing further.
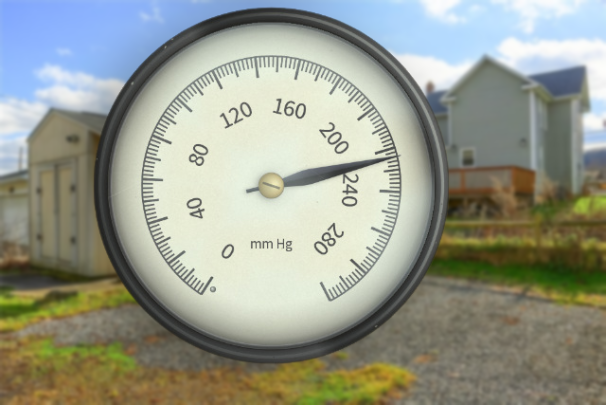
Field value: 224 mmHg
